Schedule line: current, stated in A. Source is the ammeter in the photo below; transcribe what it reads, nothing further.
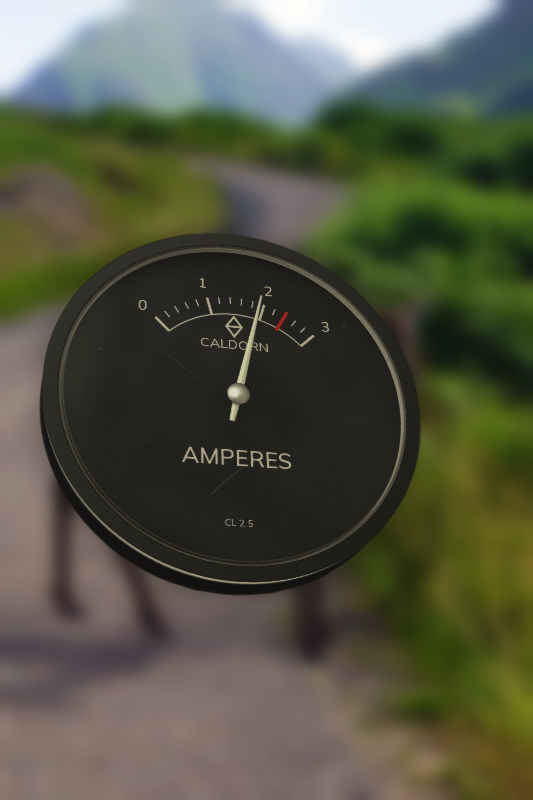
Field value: 1.9 A
